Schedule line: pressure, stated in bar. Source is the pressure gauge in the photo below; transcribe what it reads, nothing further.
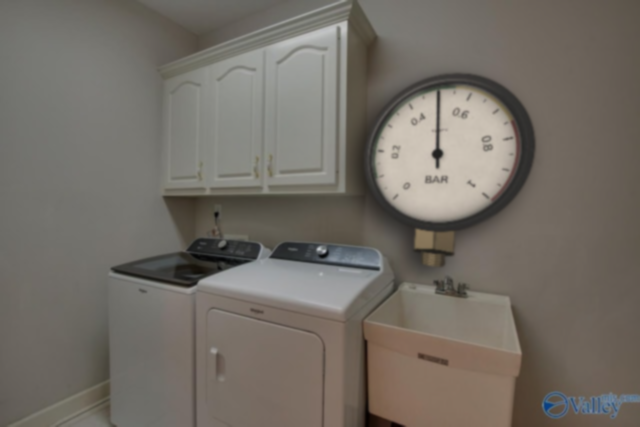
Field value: 0.5 bar
